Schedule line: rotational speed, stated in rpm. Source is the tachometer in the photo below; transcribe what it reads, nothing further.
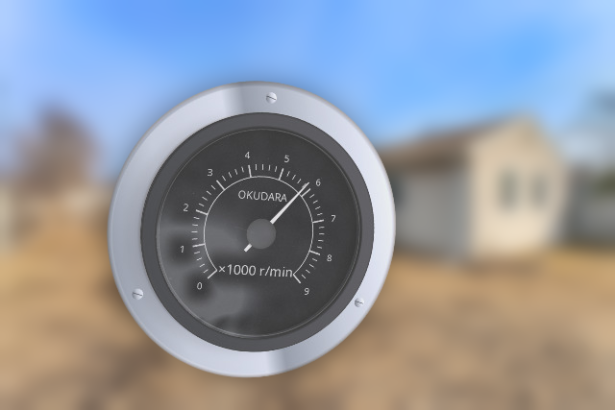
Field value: 5800 rpm
